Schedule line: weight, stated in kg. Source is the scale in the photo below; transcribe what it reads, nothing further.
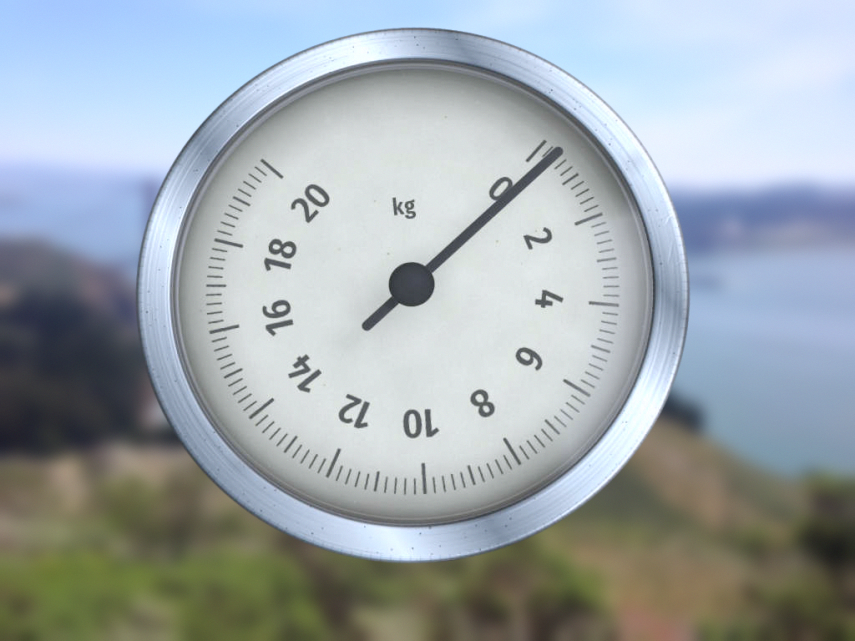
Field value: 0.4 kg
